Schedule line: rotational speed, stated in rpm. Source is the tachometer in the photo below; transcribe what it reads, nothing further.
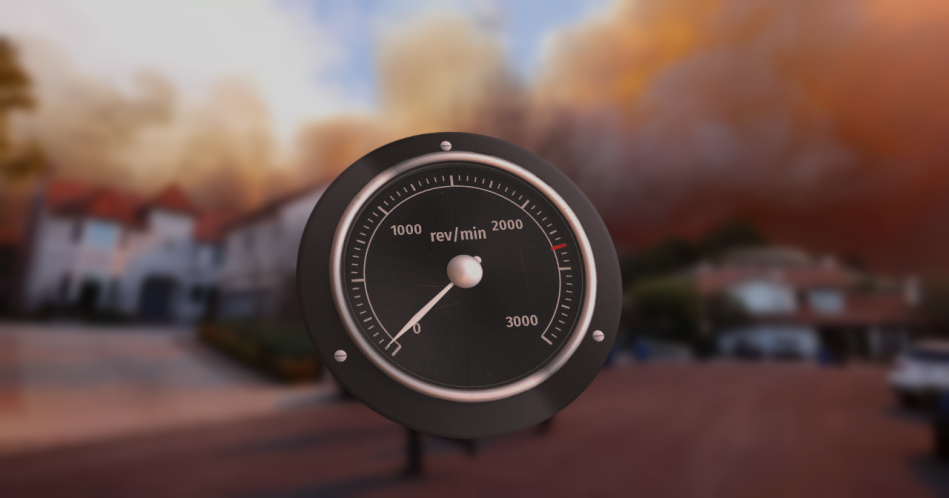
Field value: 50 rpm
